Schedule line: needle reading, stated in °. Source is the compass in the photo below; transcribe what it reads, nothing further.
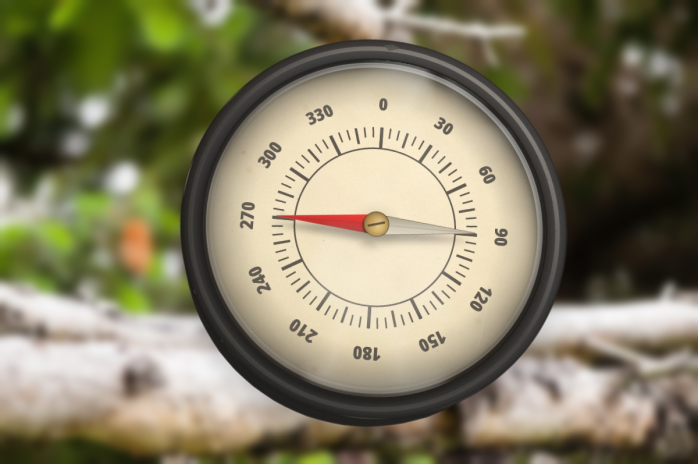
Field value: 270 °
